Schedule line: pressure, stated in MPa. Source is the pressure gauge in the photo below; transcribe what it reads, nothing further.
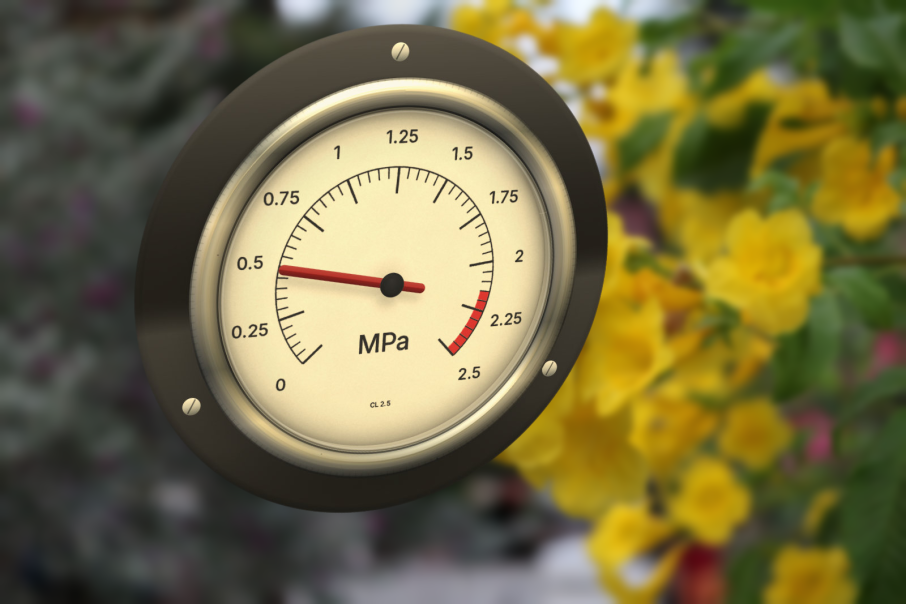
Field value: 0.5 MPa
